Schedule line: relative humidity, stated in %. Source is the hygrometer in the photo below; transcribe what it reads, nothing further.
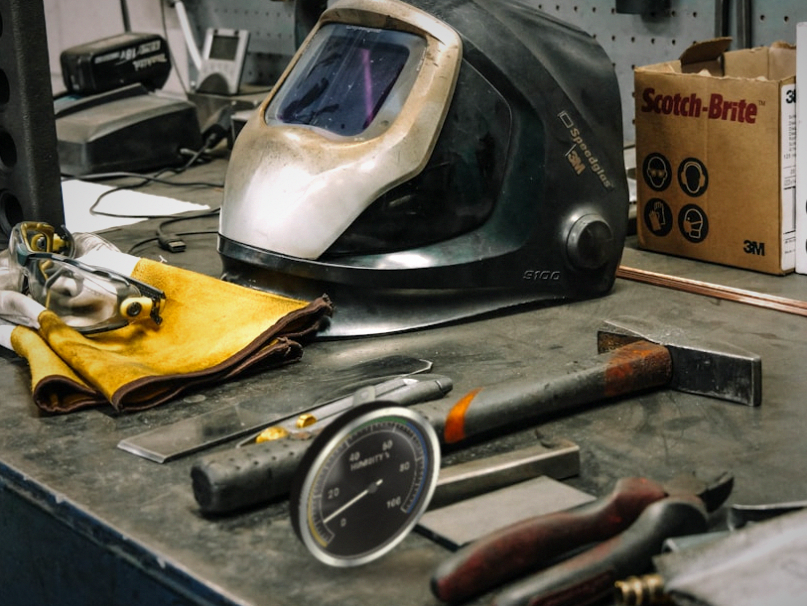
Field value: 10 %
